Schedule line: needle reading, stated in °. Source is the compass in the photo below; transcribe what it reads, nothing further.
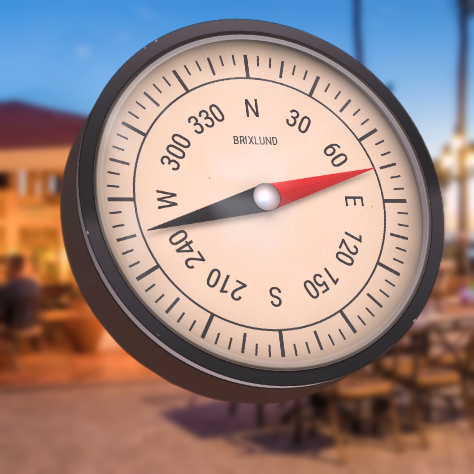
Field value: 75 °
